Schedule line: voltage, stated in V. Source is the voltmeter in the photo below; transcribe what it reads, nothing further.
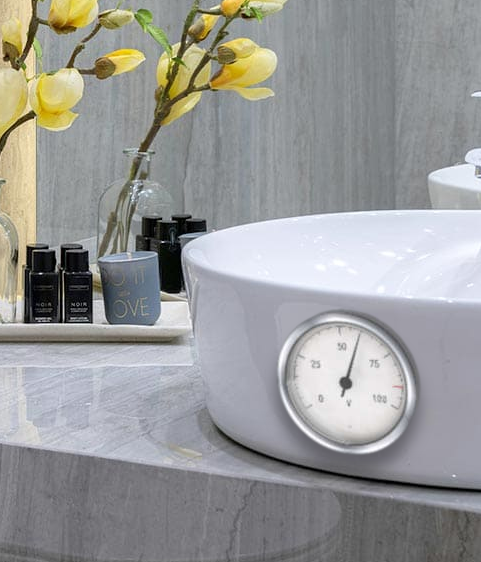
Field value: 60 V
